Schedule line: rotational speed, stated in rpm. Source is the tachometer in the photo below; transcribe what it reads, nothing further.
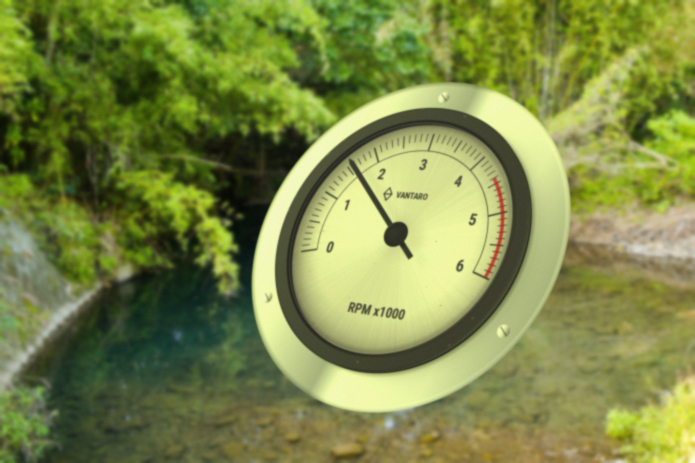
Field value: 1600 rpm
